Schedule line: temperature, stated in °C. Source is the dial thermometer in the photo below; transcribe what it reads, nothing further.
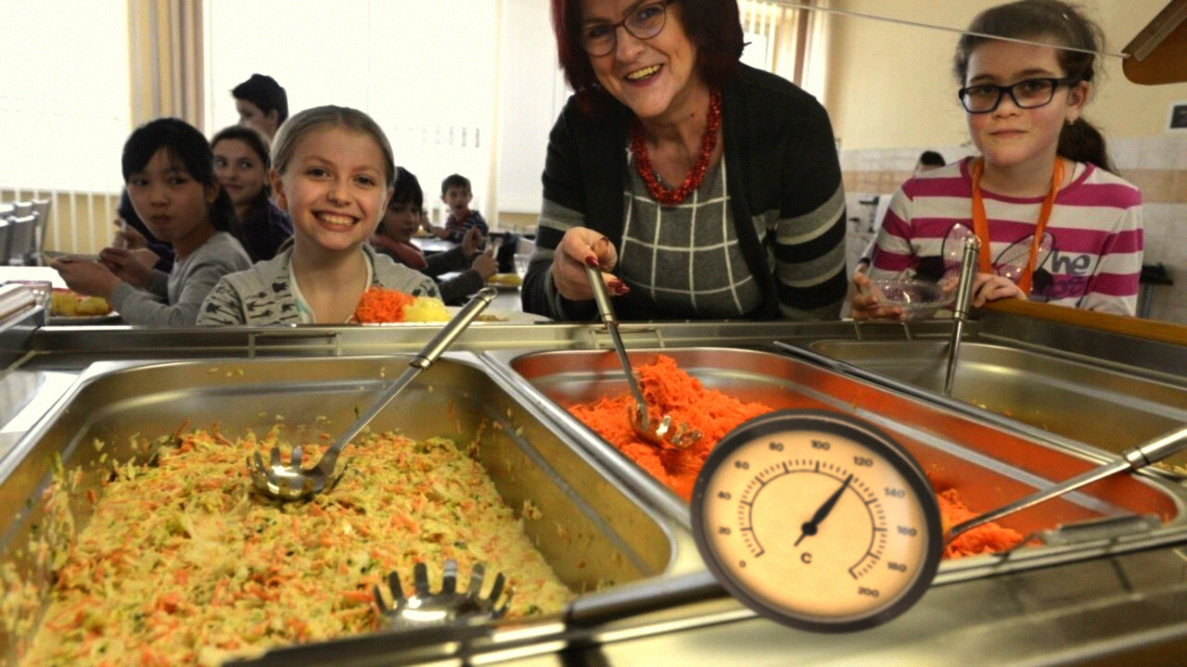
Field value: 120 °C
